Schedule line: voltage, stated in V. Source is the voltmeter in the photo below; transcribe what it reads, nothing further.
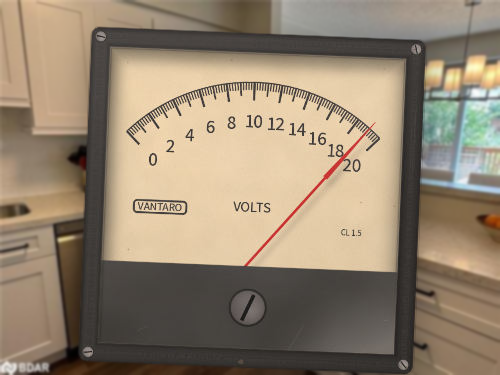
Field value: 19 V
